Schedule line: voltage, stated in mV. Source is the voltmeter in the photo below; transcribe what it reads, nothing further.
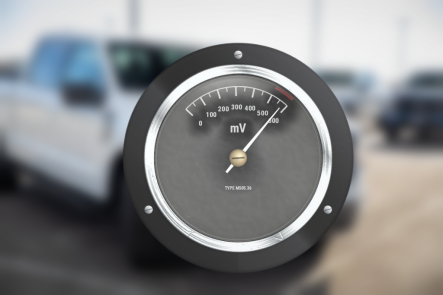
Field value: 575 mV
